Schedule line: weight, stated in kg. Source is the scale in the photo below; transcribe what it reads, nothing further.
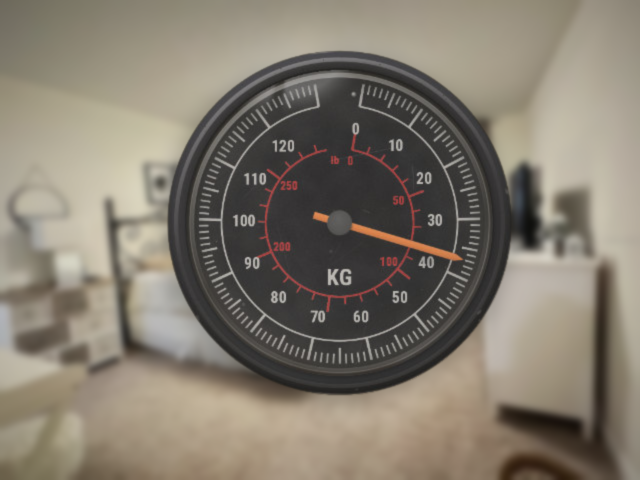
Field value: 37 kg
